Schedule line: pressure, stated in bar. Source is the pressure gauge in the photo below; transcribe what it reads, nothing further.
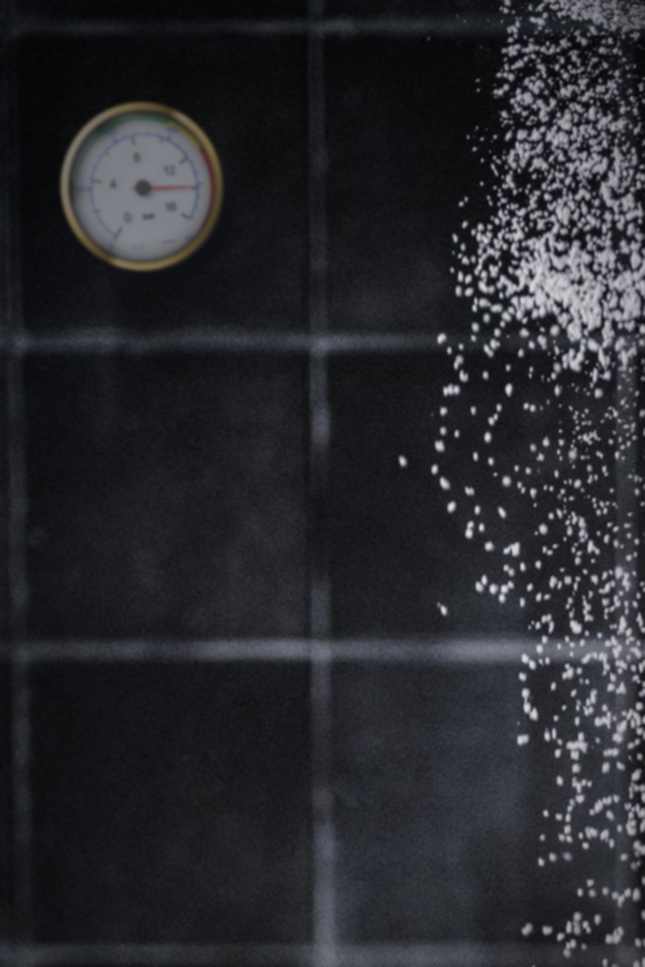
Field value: 14 bar
